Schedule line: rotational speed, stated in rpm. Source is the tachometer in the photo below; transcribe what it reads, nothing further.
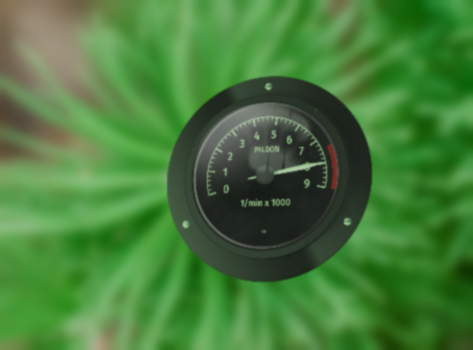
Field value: 8000 rpm
